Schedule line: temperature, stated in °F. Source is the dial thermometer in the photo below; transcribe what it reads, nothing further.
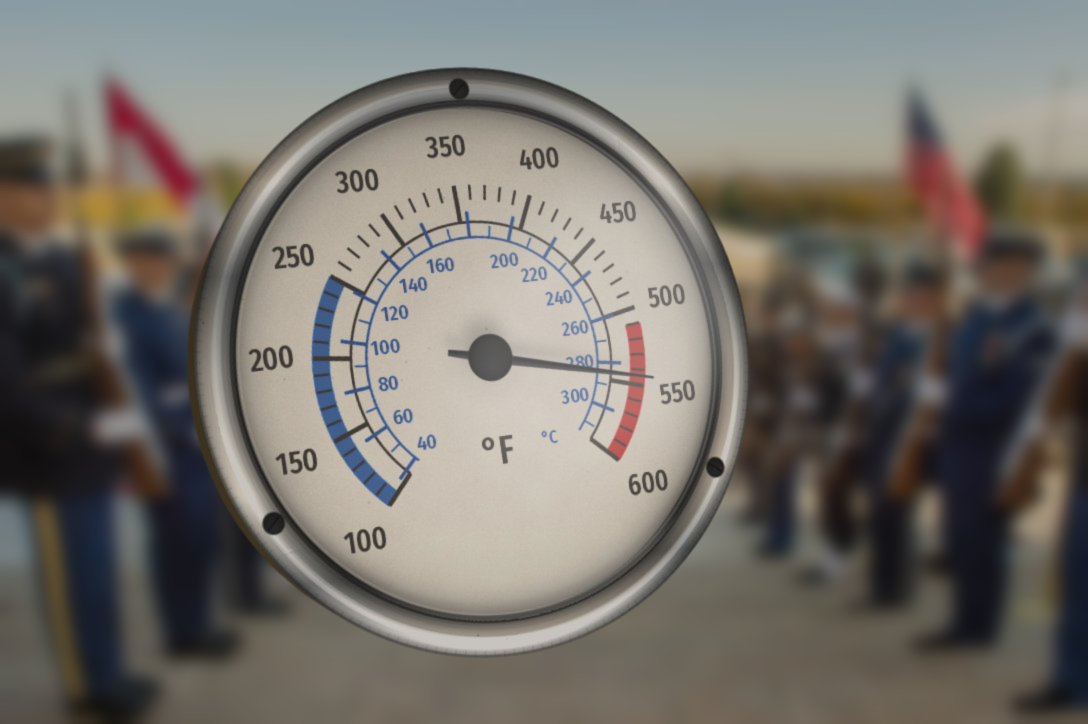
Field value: 545 °F
